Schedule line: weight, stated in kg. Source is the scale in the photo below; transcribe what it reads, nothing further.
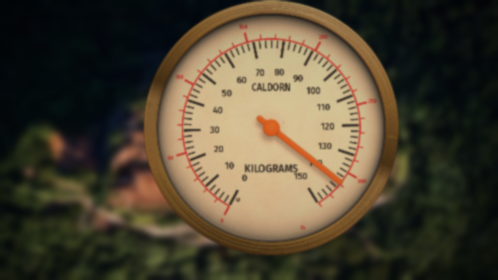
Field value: 140 kg
